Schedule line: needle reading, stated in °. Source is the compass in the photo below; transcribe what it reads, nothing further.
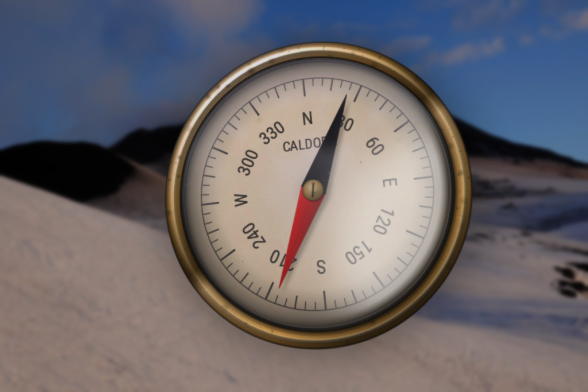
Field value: 205 °
